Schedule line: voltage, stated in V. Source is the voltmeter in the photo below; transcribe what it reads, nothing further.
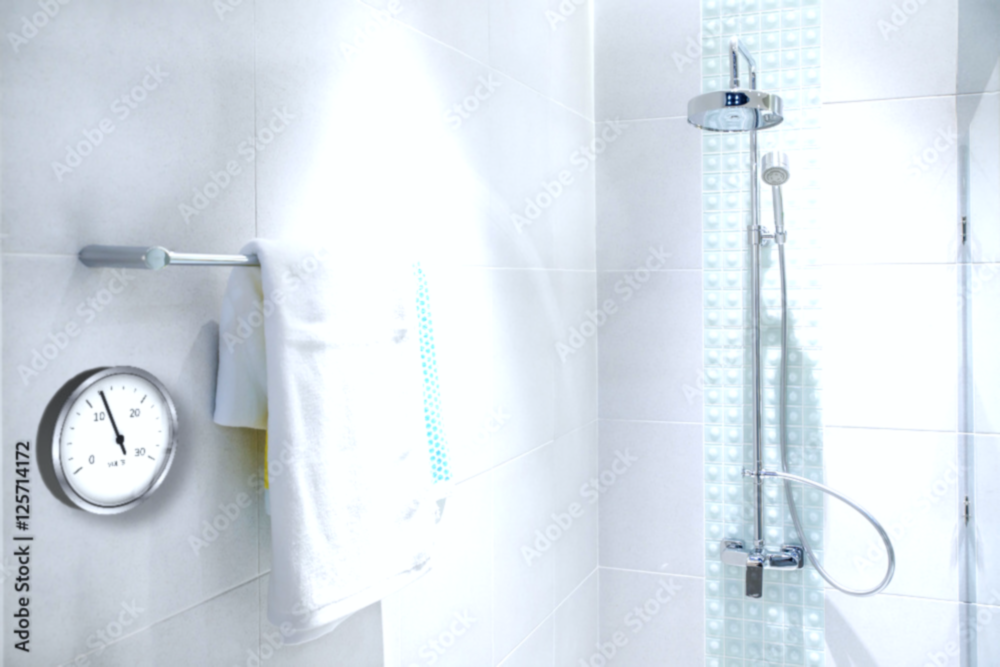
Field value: 12 V
